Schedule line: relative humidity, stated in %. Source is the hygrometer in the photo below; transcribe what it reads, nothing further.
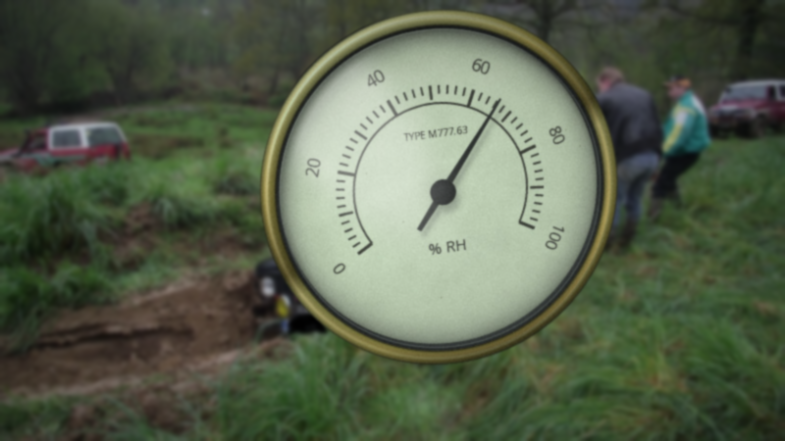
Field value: 66 %
